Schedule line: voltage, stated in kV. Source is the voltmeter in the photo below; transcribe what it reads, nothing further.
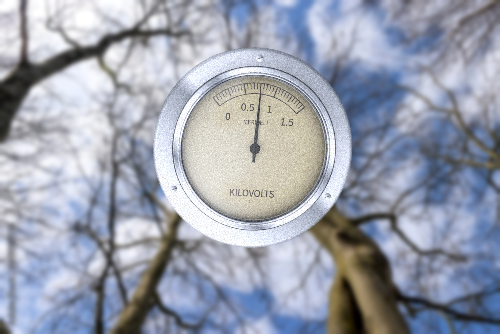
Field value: 0.75 kV
